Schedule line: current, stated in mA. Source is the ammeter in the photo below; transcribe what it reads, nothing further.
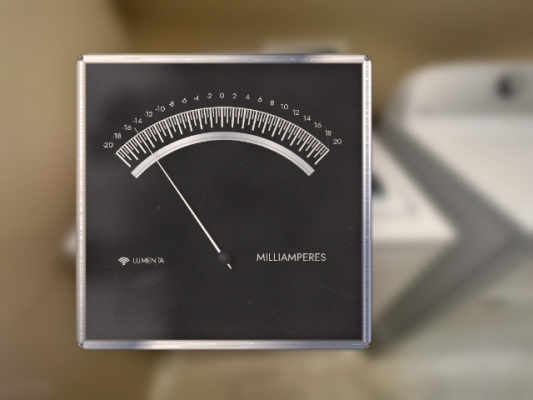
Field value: -15 mA
